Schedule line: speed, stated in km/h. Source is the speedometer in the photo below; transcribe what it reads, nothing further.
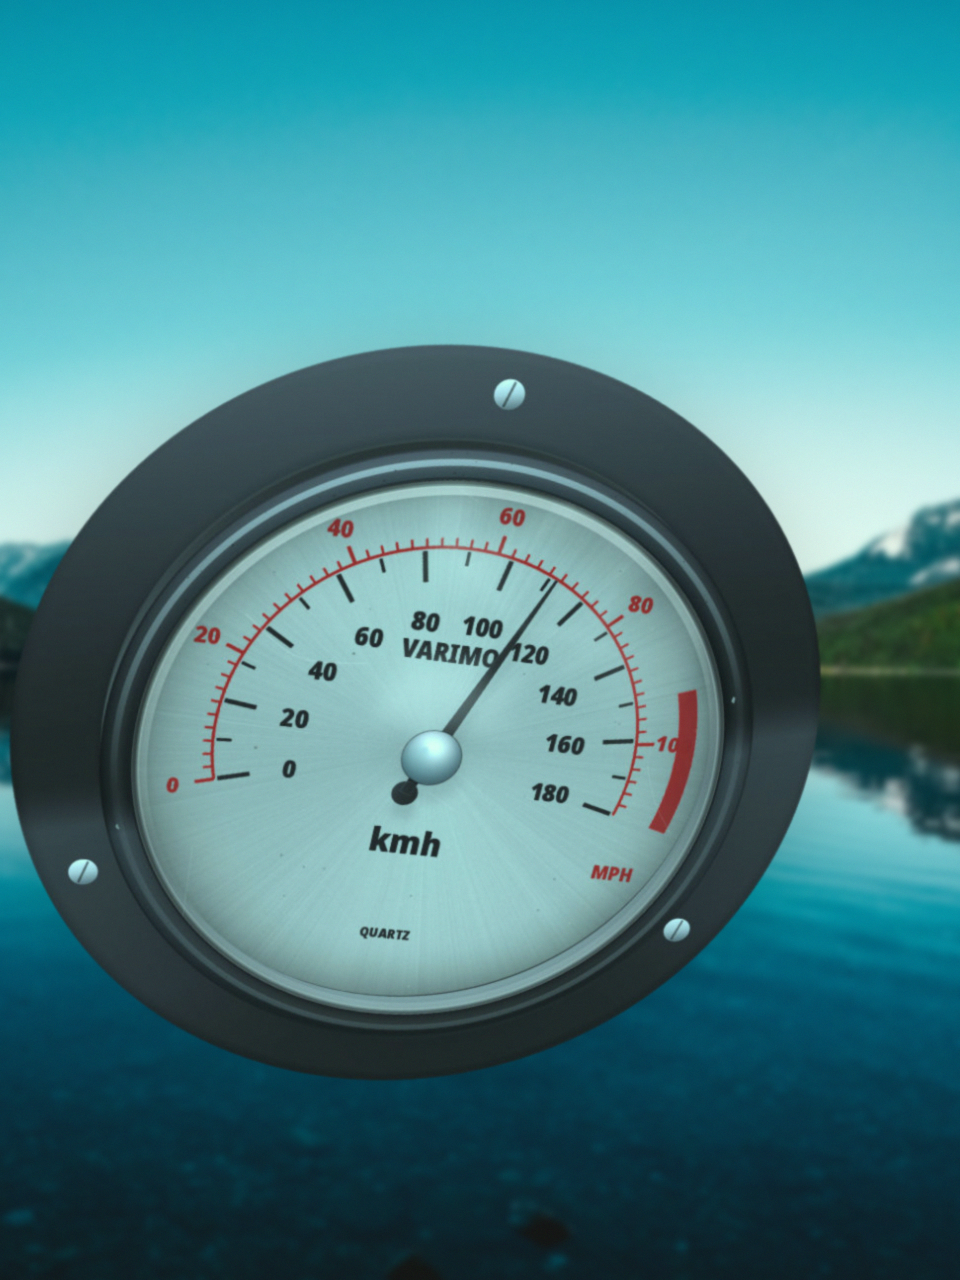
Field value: 110 km/h
